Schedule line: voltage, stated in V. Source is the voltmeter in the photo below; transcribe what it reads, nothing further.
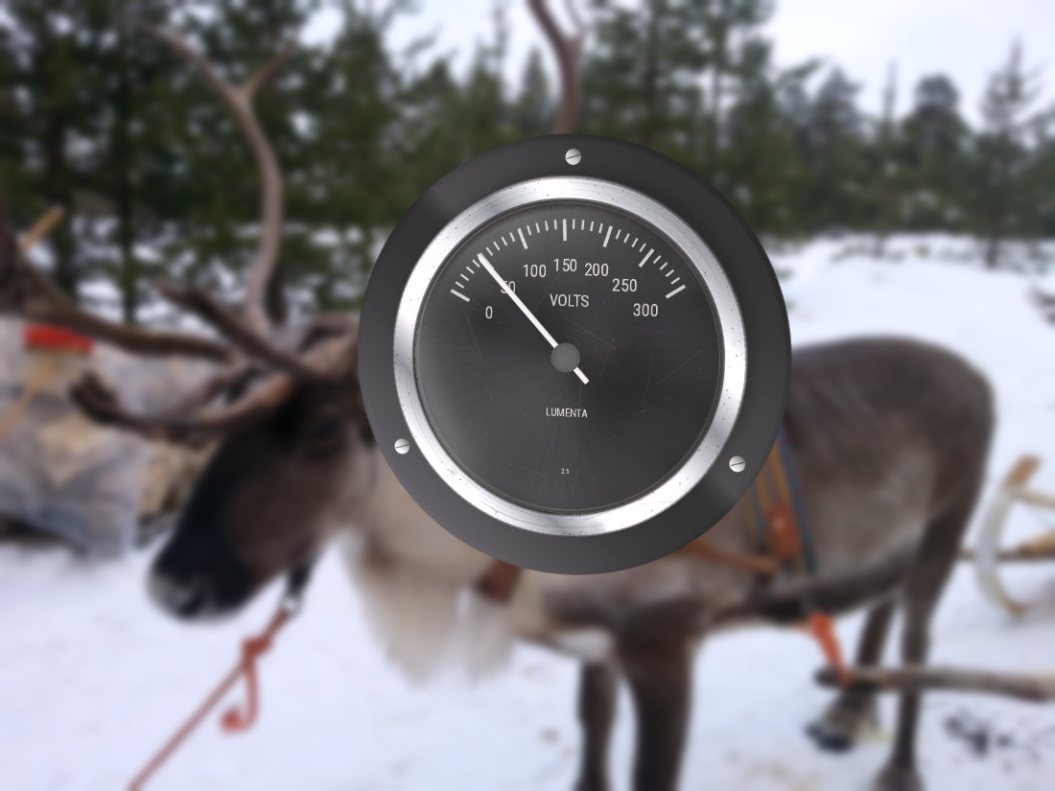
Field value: 50 V
